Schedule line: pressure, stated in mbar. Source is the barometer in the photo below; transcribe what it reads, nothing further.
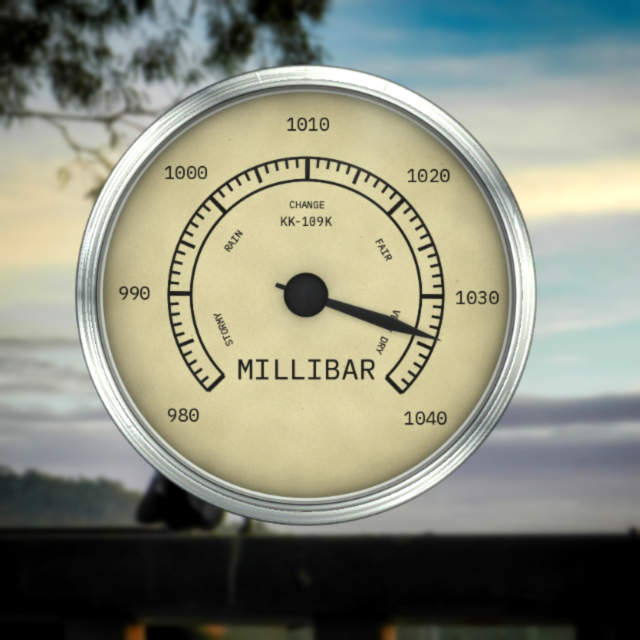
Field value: 1034 mbar
